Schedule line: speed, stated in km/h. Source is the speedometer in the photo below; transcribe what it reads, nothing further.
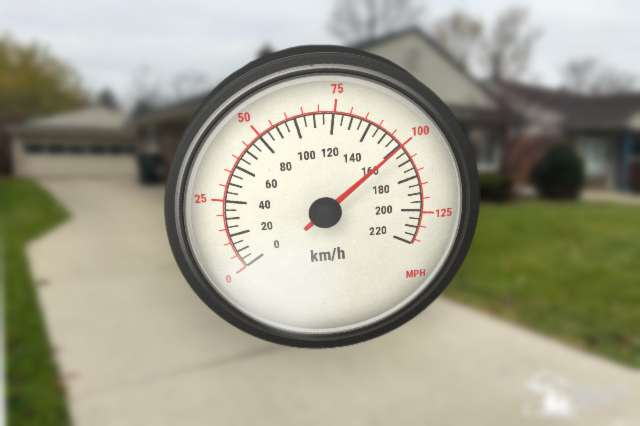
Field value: 160 km/h
